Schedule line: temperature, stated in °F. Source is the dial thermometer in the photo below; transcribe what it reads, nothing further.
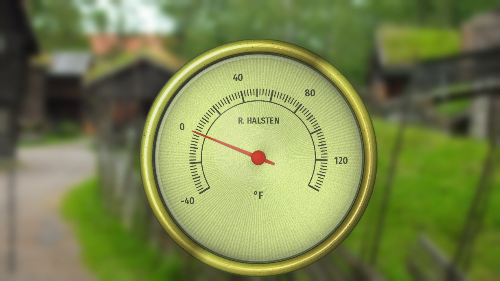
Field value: 0 °F
